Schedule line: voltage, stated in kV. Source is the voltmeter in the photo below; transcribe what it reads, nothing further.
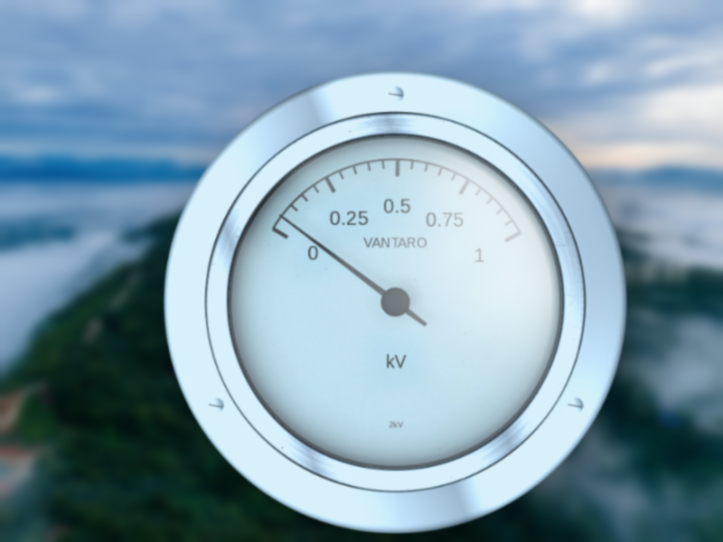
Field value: 0.05 kV
